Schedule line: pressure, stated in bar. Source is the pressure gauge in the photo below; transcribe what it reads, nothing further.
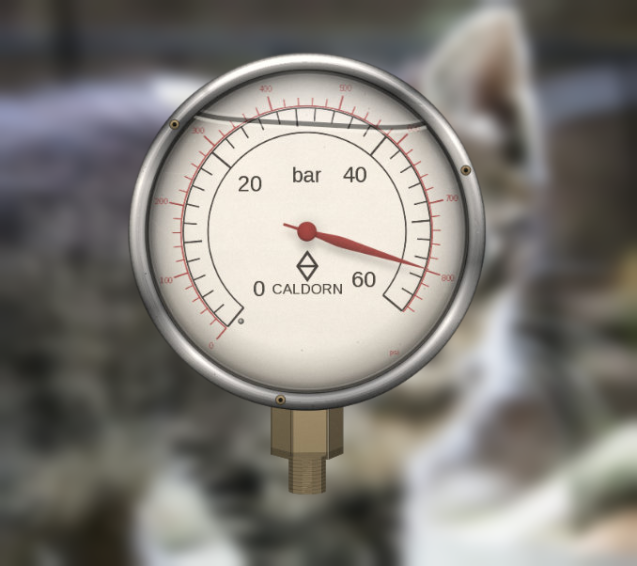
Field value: 55 bar
